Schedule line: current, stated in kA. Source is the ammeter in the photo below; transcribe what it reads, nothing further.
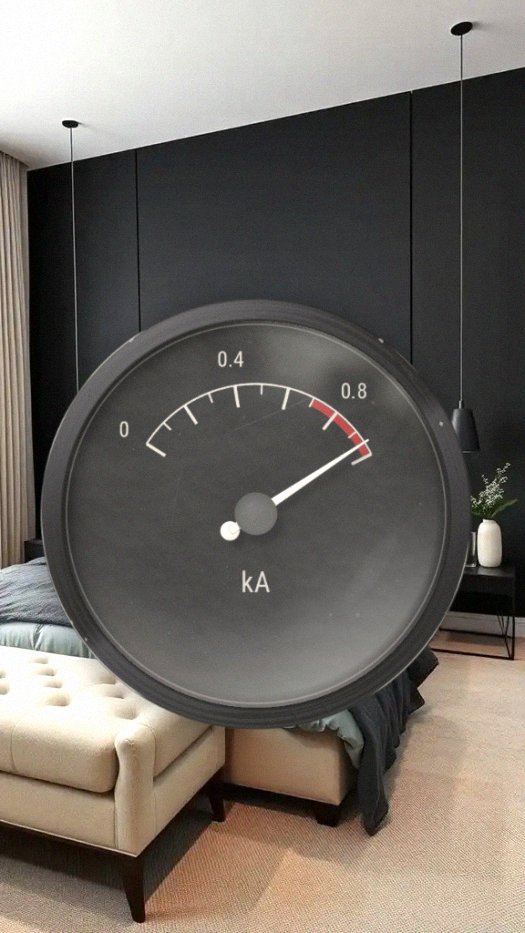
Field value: 0.95 kA
